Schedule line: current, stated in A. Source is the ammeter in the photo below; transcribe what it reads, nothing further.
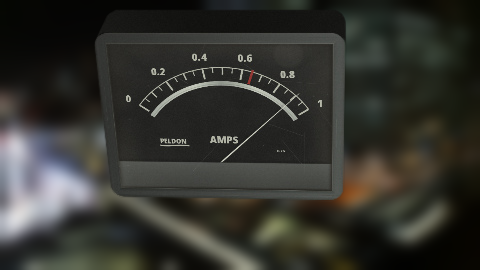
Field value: 0.9 A
